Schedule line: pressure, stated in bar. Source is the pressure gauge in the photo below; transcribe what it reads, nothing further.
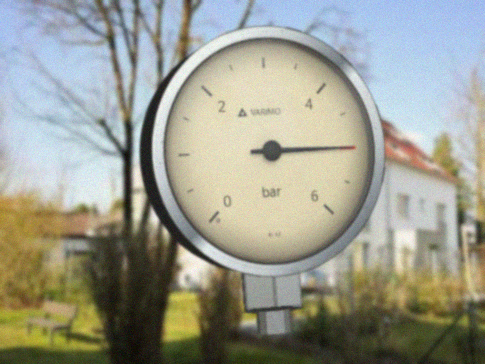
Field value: 5 bar
